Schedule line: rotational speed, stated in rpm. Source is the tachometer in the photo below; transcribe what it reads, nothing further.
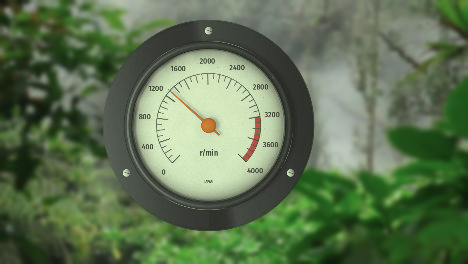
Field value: 1300 rpm
